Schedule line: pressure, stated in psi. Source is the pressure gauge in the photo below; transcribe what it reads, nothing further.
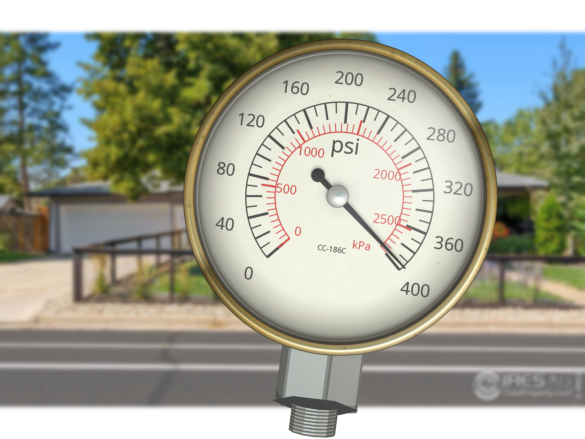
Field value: 395 psi
